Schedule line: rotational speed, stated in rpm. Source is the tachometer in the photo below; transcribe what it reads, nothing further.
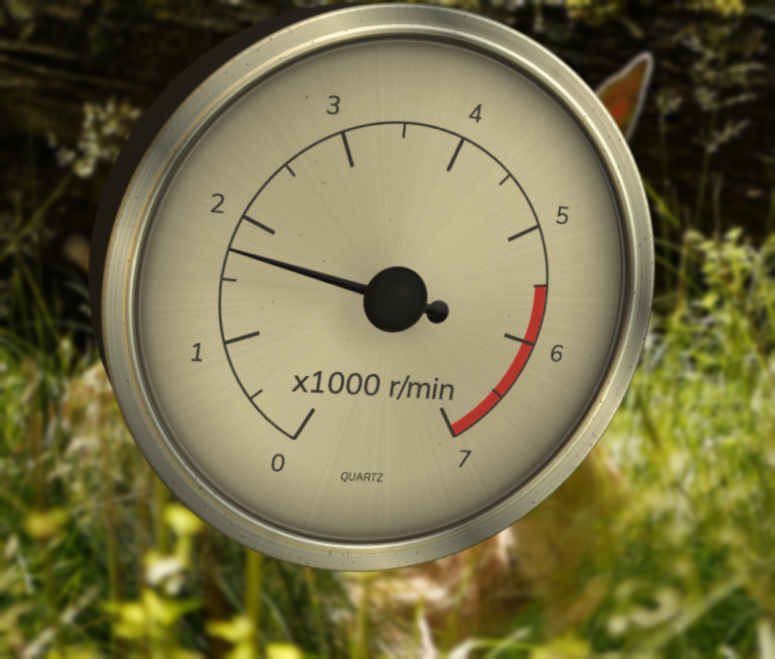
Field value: 1750 rpm
